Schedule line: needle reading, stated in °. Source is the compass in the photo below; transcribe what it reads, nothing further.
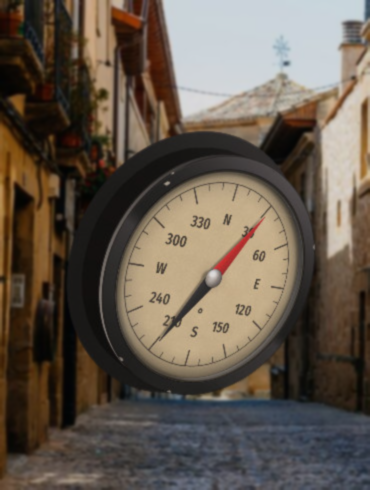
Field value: 30 °
